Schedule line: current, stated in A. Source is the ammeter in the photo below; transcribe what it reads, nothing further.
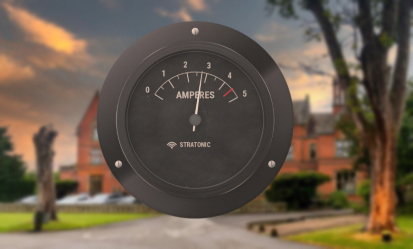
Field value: 2.75 A
